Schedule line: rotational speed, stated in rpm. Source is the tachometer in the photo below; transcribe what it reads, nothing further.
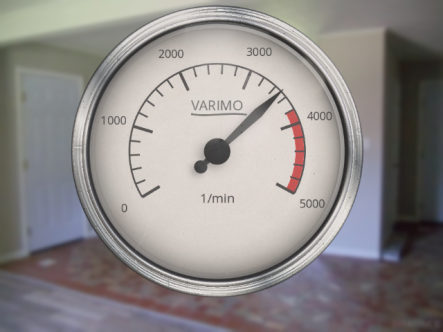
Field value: 3500 rpm
